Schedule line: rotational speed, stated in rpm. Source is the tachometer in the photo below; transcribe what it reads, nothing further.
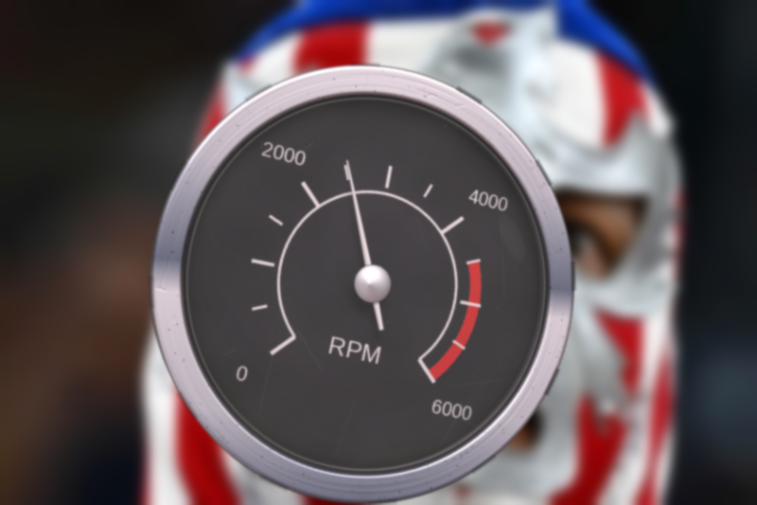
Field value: 2500 rpm
